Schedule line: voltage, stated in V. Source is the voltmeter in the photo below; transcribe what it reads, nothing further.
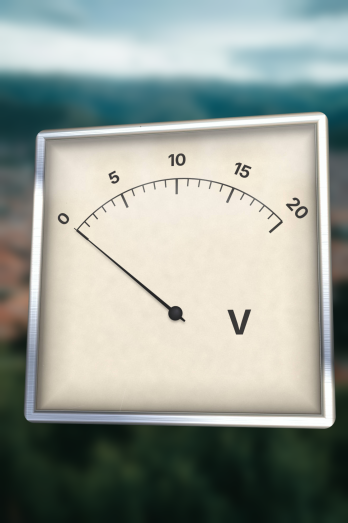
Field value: 0 V
